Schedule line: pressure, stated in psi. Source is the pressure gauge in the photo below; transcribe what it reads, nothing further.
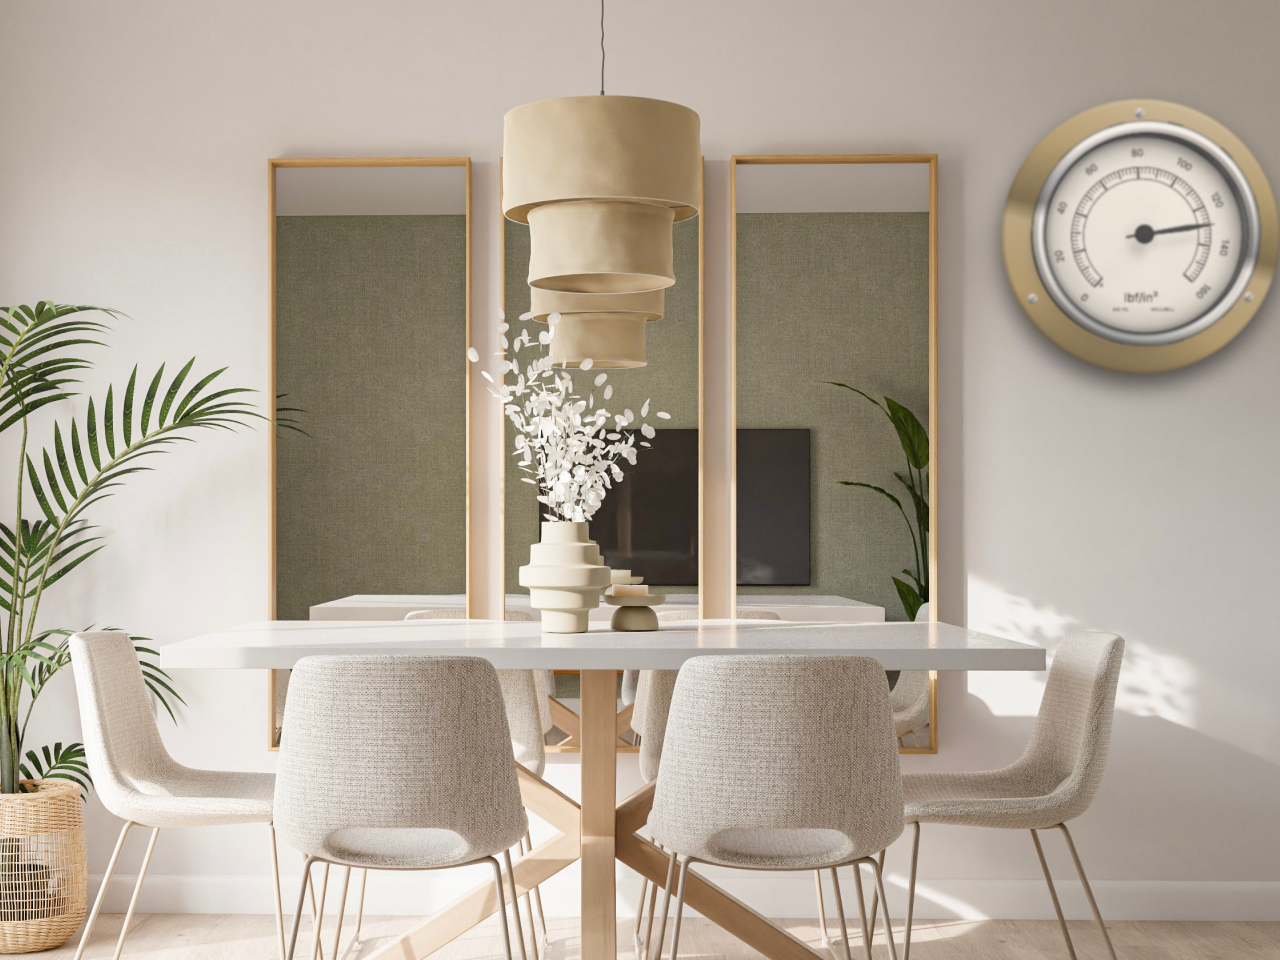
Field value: 130 psi
